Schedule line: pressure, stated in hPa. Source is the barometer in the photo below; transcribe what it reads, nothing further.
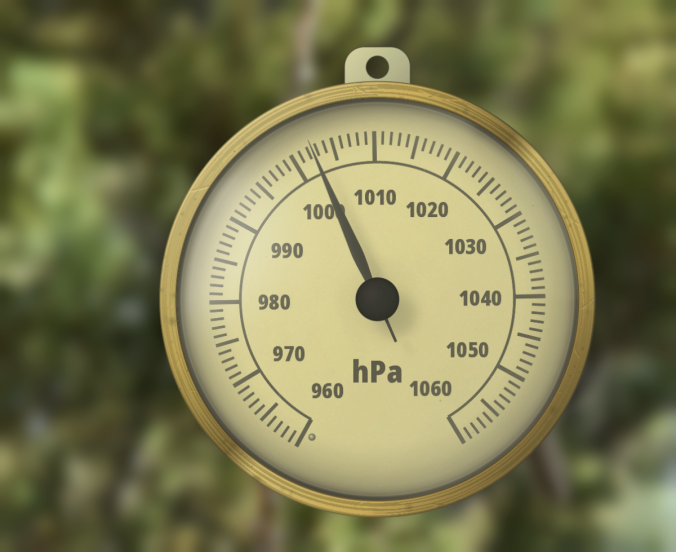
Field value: 1002.5 hPa
